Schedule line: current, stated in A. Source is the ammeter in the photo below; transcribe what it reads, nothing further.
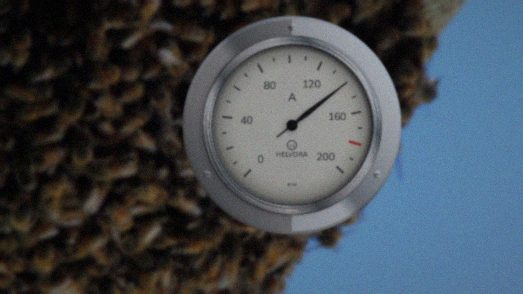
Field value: 140 A
